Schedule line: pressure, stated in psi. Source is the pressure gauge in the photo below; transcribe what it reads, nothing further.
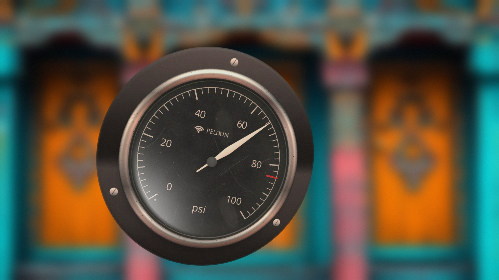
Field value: 66 psi
